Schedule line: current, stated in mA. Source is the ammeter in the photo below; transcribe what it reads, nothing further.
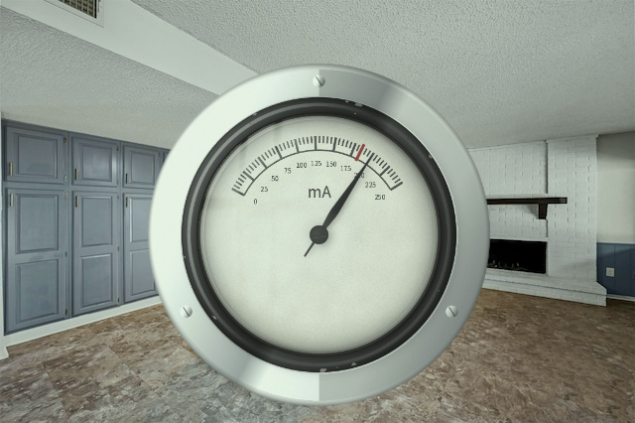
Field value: 200 mA
